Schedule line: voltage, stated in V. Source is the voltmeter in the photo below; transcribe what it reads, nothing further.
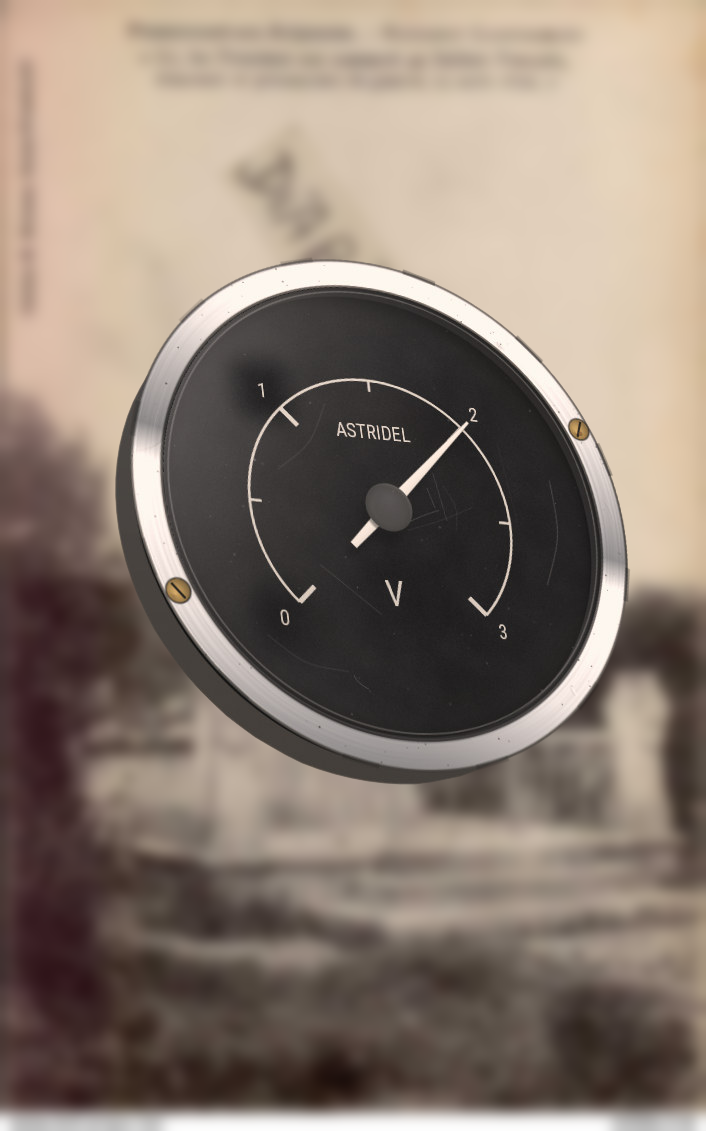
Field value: 2 V
